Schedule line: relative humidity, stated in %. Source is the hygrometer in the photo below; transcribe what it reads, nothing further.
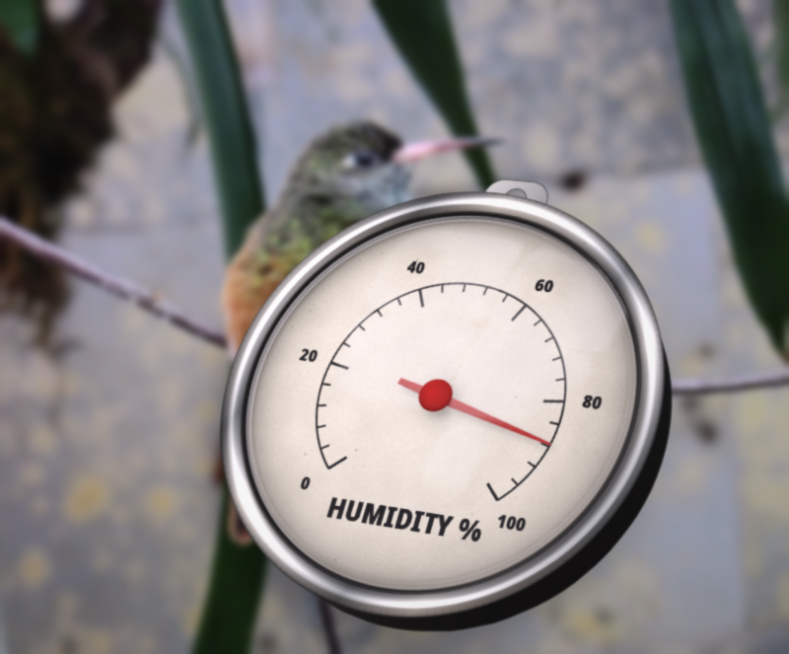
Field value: 88 %
